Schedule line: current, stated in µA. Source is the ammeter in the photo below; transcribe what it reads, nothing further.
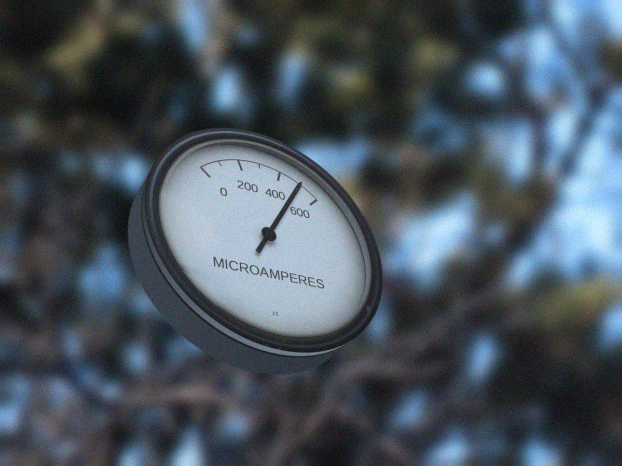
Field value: 500 µA
